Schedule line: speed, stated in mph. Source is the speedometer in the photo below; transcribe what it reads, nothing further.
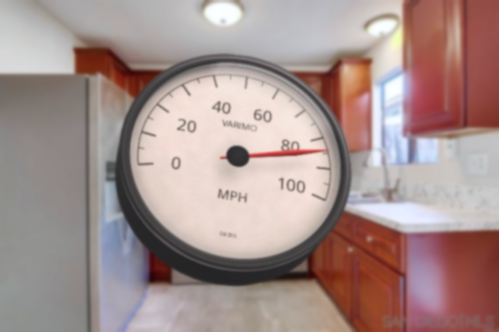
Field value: 85 mph
